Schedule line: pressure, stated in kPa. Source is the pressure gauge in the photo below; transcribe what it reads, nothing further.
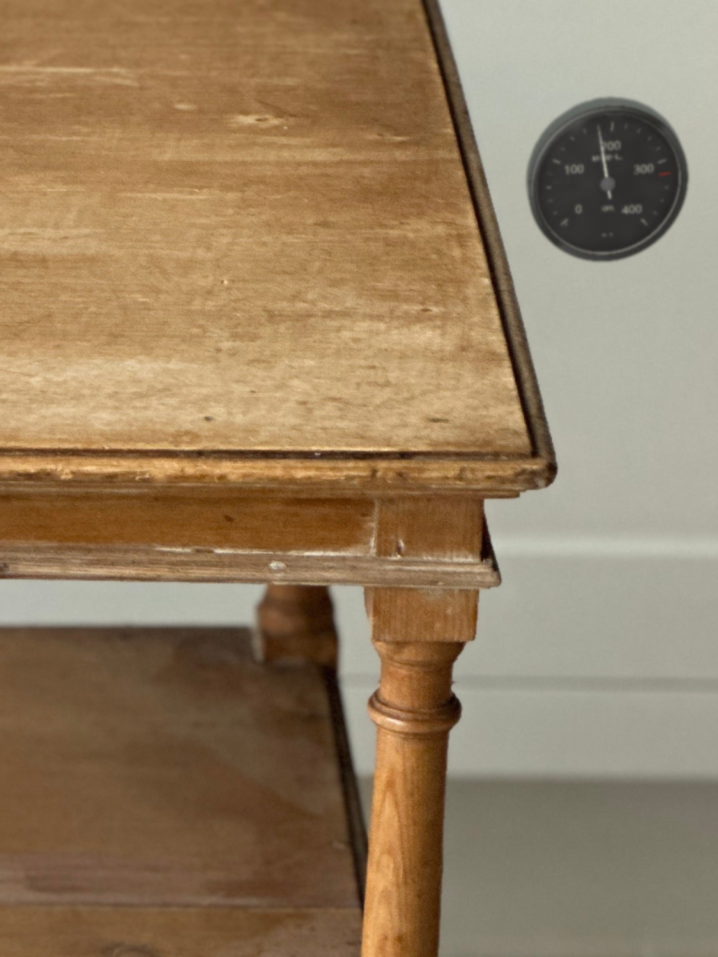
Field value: 180 kPa
